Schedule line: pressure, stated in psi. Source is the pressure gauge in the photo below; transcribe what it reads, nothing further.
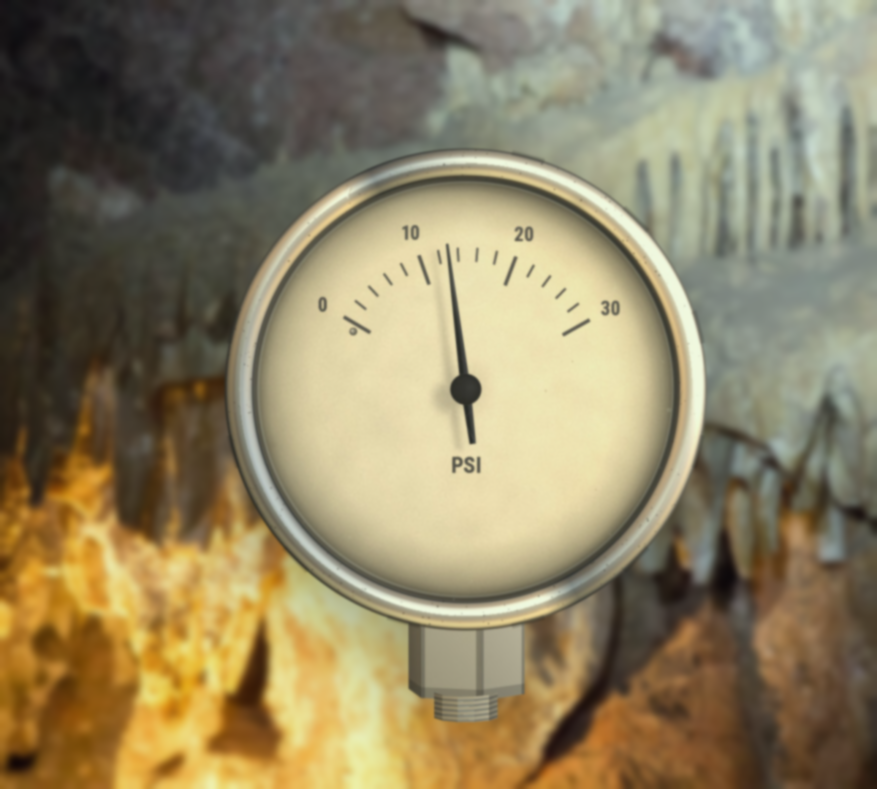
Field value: 13 psi
